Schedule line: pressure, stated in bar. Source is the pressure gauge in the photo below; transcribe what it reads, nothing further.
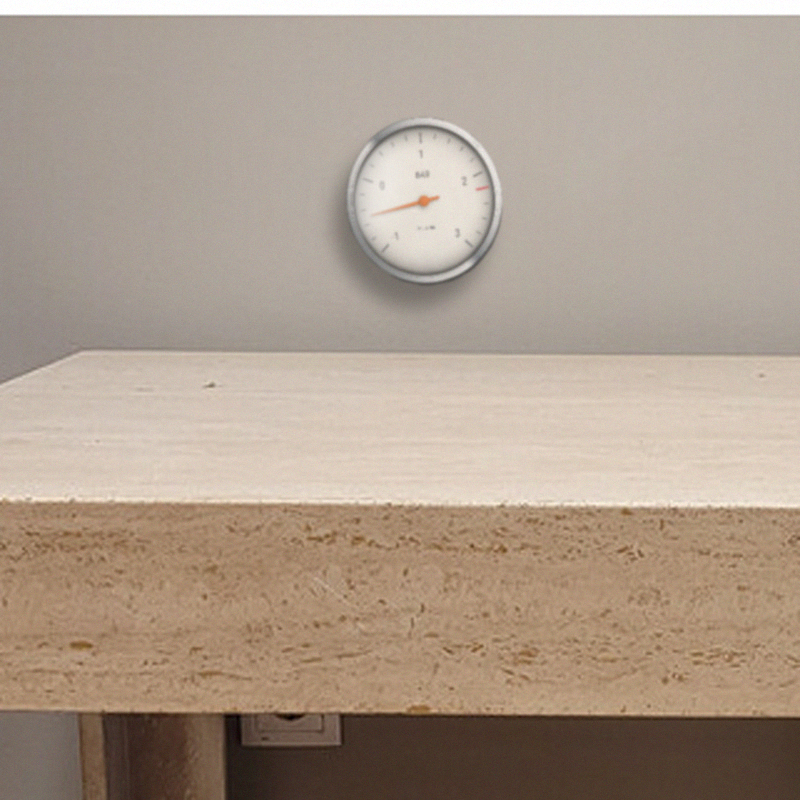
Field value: -0.5 bar
